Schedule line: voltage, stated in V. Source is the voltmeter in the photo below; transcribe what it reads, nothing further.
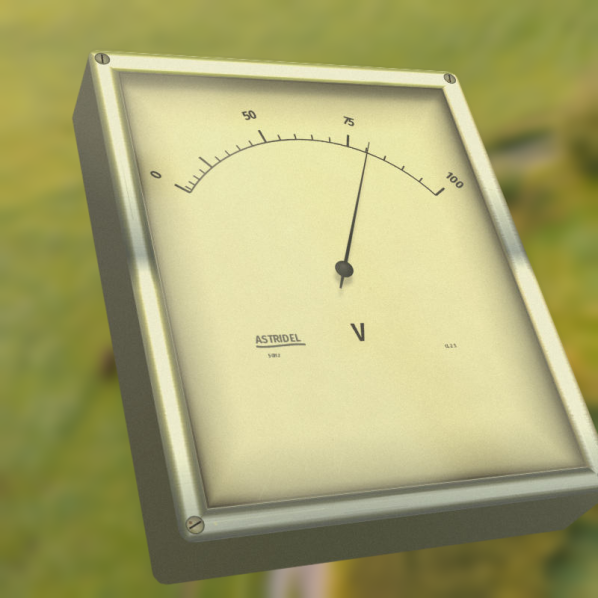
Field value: 80 V
